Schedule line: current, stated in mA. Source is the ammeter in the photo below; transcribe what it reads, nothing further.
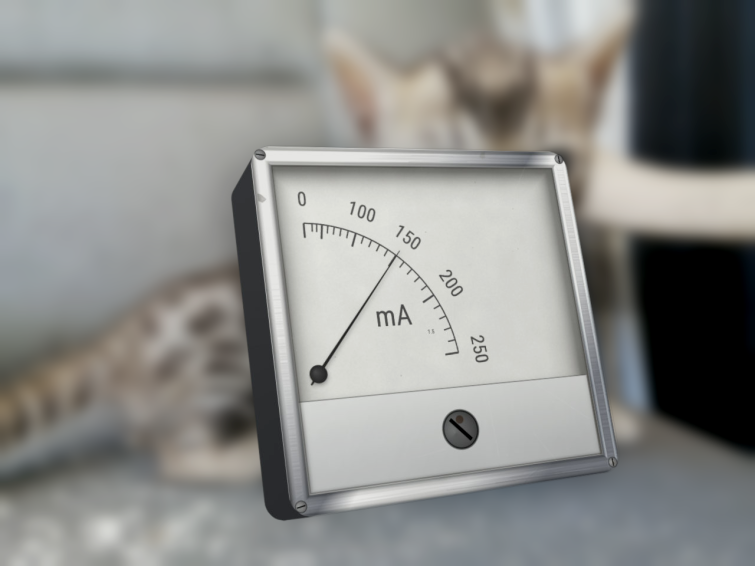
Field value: 150 mA
